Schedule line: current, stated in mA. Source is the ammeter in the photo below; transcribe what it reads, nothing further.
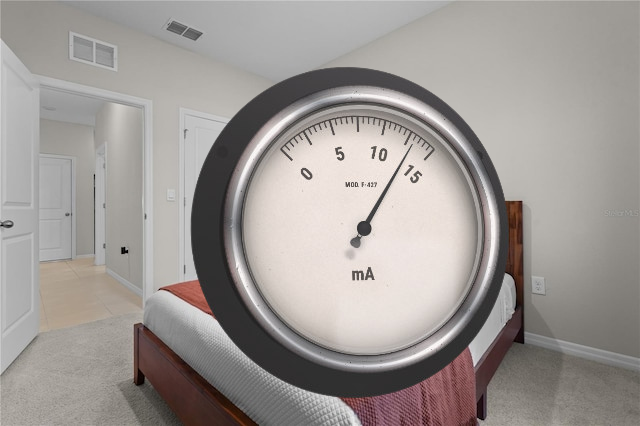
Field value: 13 mA
